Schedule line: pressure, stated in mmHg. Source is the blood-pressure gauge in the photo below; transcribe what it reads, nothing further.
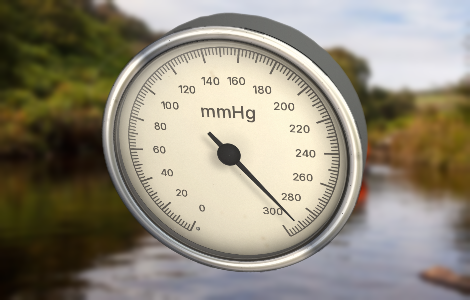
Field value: 290 mmHg
